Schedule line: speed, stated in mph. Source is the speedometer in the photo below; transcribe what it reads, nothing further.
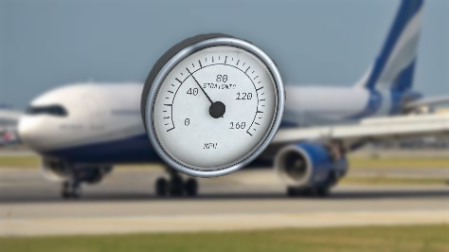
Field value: 50 mph
